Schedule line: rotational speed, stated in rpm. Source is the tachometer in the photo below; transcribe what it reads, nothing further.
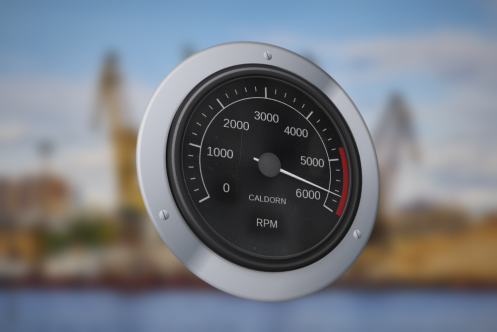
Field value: 5700 rpm
